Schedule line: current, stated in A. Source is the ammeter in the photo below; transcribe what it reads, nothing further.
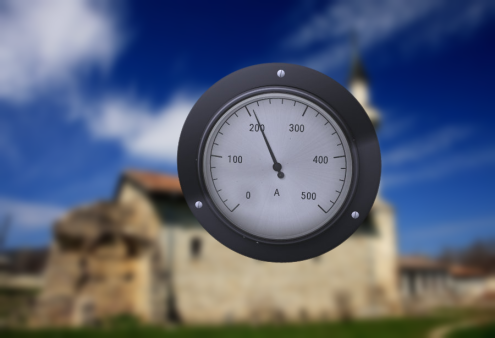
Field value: 210 A
